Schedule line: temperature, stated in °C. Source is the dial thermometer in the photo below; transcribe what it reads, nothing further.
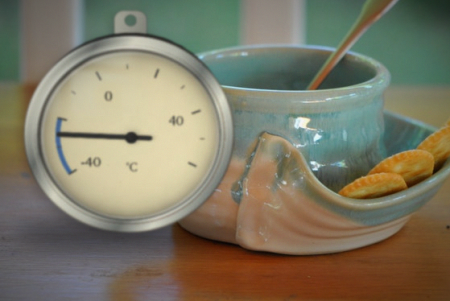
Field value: -25 °C
